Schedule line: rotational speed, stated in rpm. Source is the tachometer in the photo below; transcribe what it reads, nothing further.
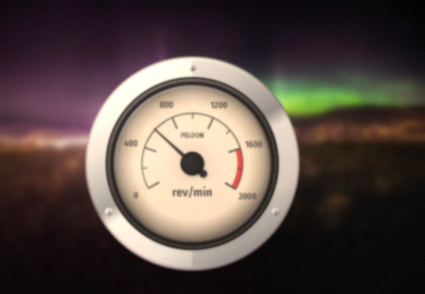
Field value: 600 rpm
